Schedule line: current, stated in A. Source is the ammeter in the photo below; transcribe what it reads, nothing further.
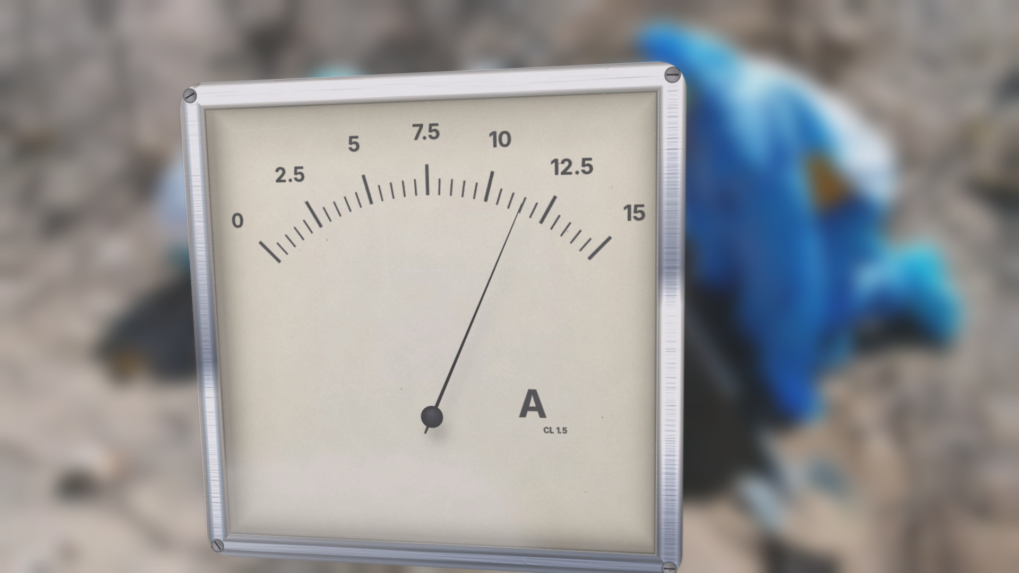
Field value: 11.5 A
